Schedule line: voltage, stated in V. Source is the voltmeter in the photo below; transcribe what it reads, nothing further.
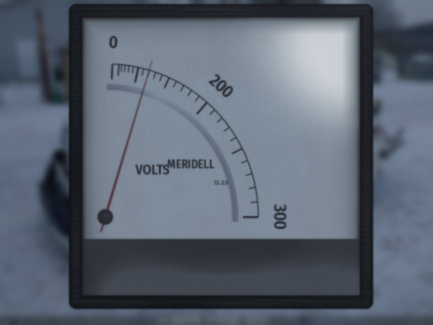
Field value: 120 V
